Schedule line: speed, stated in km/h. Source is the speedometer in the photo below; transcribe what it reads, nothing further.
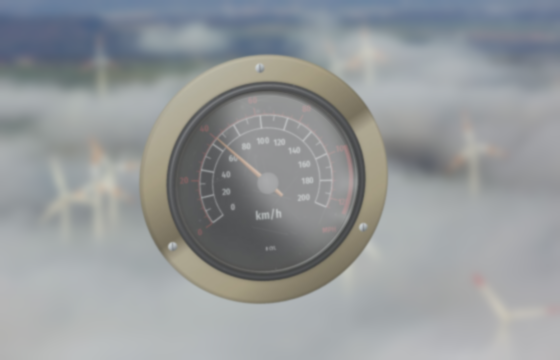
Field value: 65 km/h
